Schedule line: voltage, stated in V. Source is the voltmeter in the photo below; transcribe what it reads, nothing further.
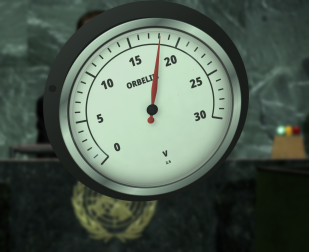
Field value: 18 V
